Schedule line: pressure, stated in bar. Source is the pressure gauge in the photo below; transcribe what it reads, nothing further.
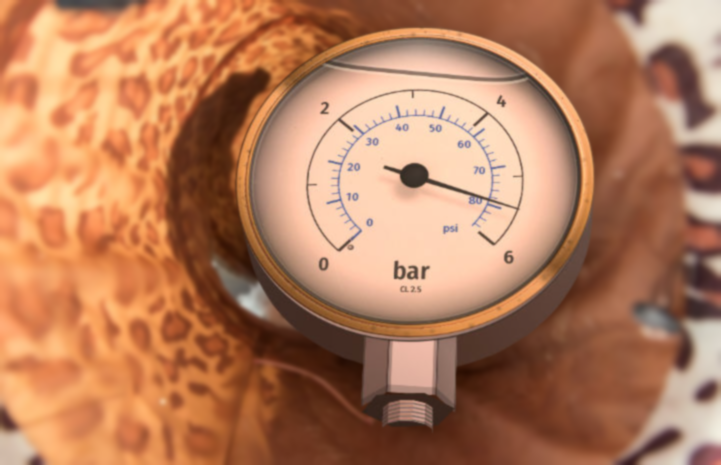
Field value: 5.5 bar
